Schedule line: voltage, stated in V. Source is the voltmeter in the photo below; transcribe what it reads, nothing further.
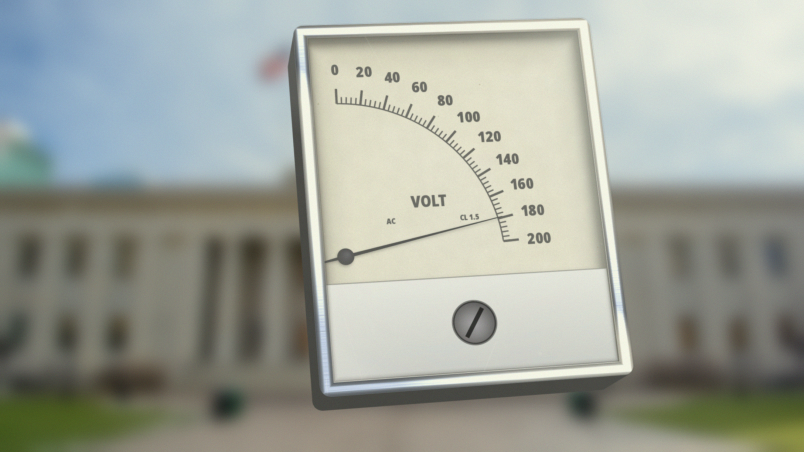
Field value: 180 V
